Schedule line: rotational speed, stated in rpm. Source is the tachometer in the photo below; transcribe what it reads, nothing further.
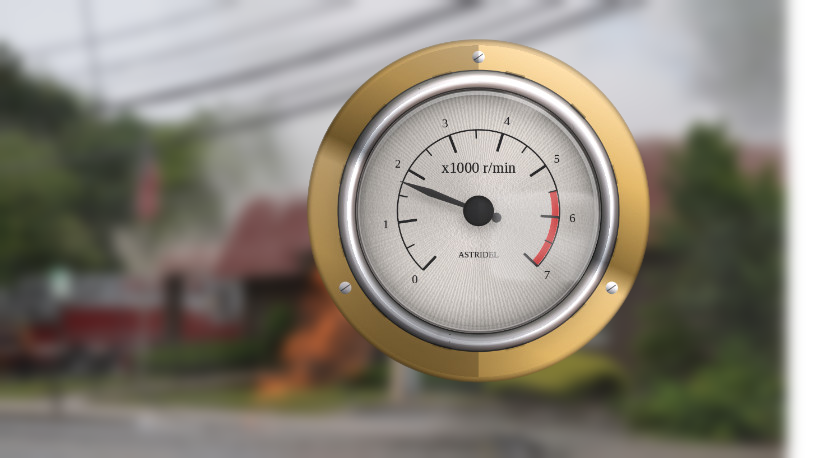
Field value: 1750 rpm
